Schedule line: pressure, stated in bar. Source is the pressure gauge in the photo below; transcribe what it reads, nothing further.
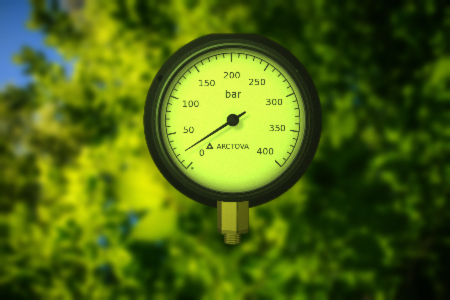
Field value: 20 bar
